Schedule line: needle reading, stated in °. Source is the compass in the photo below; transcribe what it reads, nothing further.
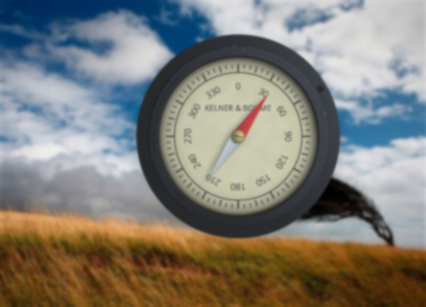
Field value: 35 °
